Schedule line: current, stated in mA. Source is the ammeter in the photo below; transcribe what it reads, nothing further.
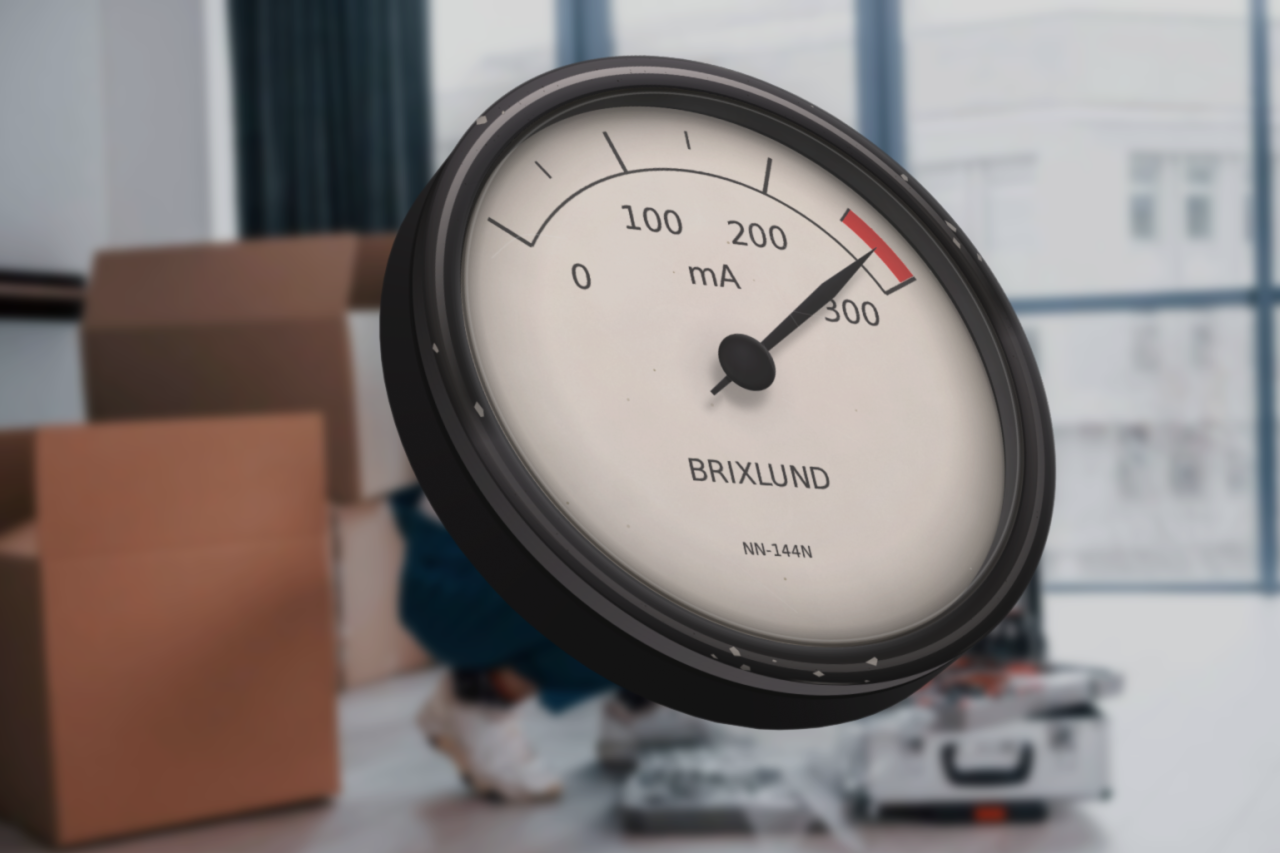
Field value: 275 mA
